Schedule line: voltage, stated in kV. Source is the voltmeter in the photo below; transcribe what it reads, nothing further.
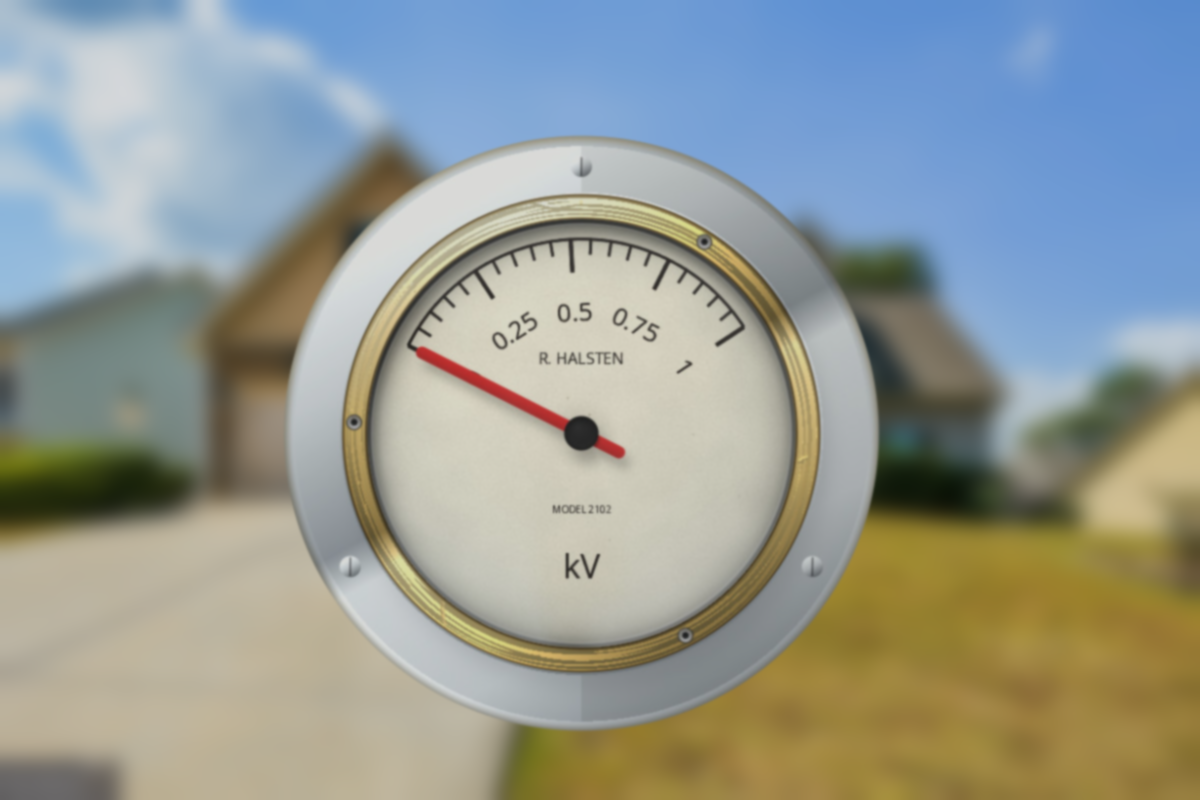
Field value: 0 kV
